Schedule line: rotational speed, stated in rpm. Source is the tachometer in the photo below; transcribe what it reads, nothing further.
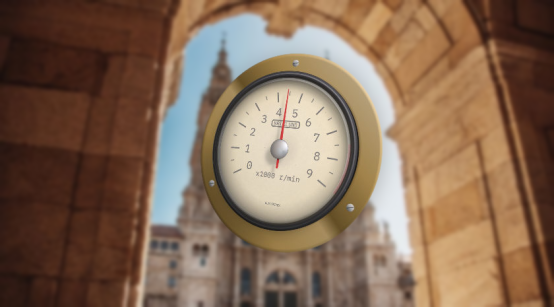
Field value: 4500 rpm
